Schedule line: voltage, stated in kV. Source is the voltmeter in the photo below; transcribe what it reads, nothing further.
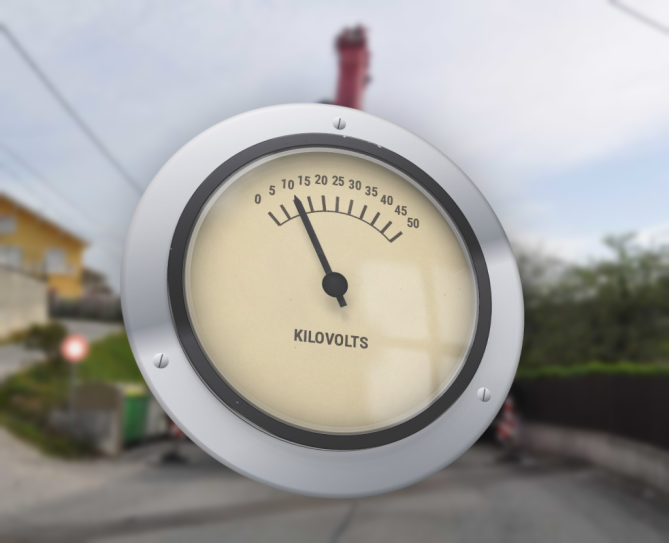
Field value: 10 kV
